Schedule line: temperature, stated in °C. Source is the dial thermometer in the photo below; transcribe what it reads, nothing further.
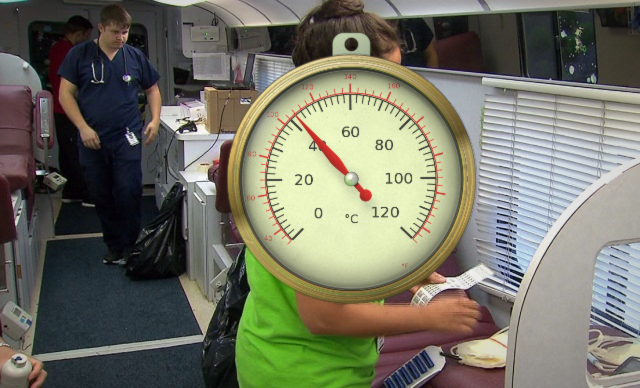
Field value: 42 °C
